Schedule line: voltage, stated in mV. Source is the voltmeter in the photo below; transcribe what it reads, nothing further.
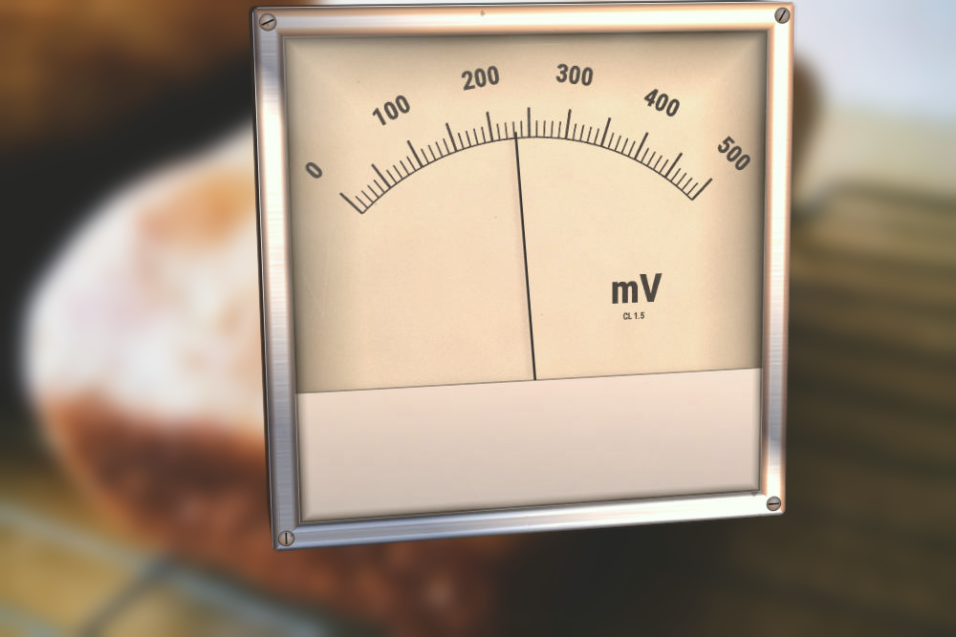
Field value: 230 mV
